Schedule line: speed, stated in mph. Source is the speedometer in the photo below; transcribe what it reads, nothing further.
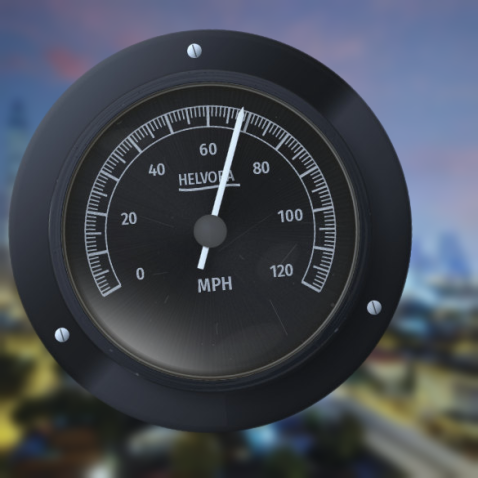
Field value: 68 mph
